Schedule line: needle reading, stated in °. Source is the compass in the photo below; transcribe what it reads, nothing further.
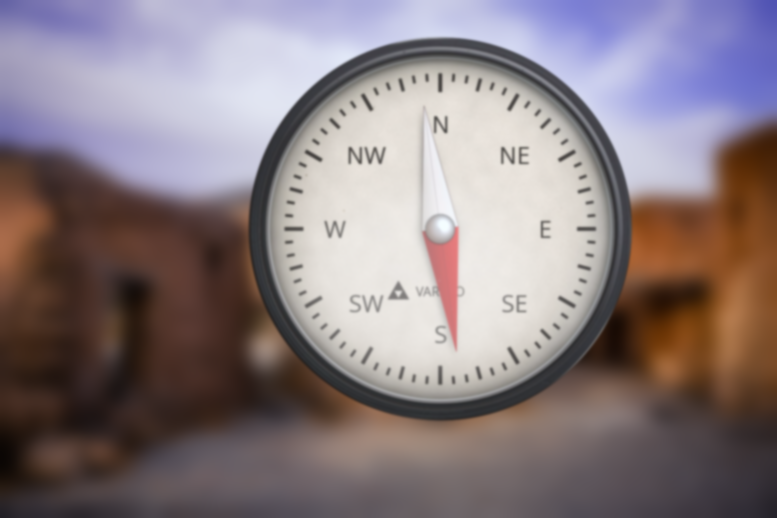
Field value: 172.5 °
